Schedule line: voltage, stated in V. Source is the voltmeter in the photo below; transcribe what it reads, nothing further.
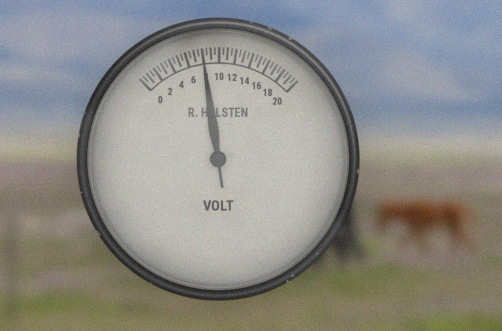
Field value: 8 V
